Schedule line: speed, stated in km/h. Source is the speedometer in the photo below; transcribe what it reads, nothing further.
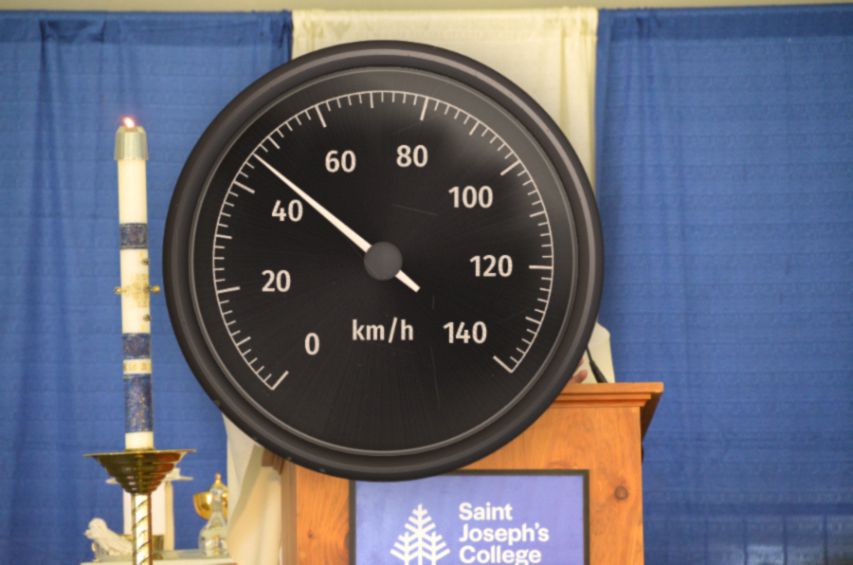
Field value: 46 km/h
